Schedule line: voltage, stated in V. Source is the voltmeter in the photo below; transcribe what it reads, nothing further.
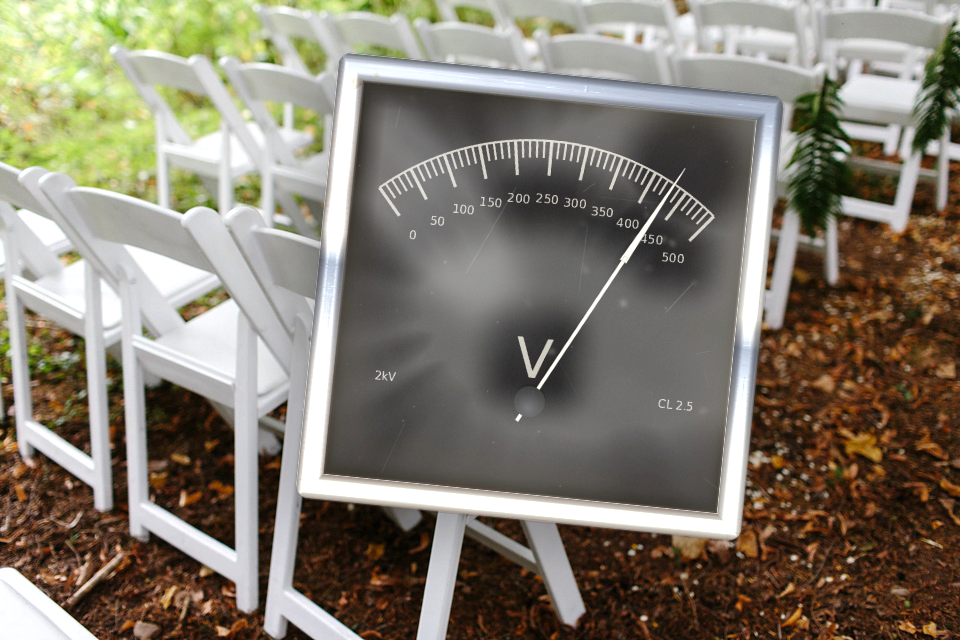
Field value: 430 V
